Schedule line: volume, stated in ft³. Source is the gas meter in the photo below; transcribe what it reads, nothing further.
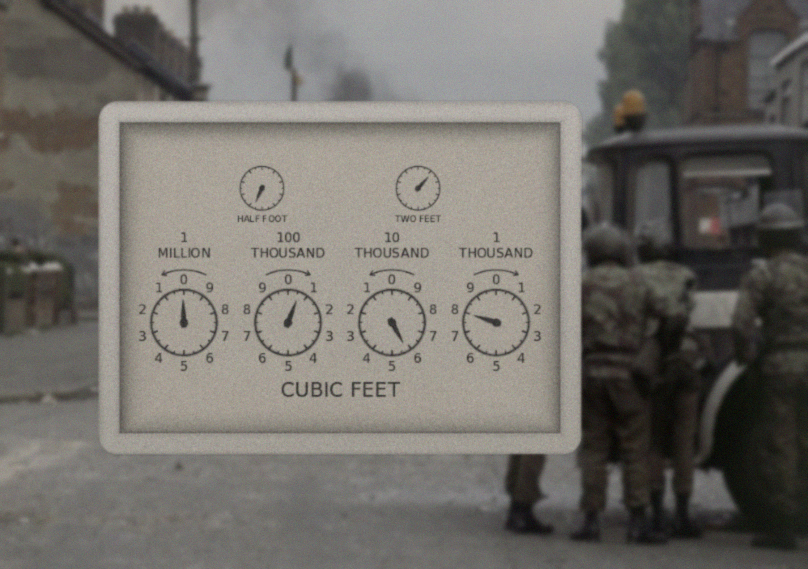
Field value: 5800 ft³
